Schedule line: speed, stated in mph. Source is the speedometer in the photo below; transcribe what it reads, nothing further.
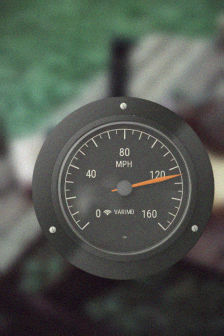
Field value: 125 mph
